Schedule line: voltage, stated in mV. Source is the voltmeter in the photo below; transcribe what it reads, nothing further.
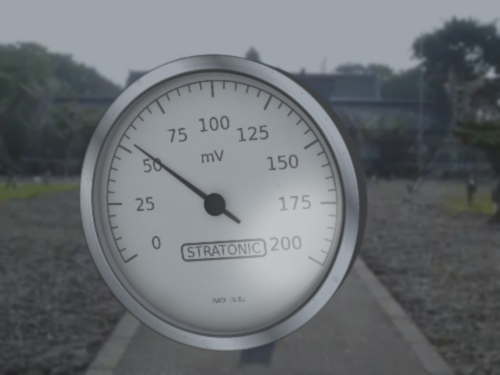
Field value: 55 mV
